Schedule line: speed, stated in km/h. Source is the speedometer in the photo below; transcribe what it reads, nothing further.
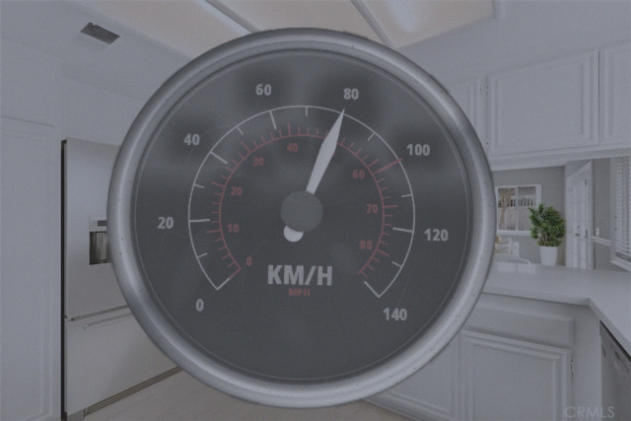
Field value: 80 km/h
